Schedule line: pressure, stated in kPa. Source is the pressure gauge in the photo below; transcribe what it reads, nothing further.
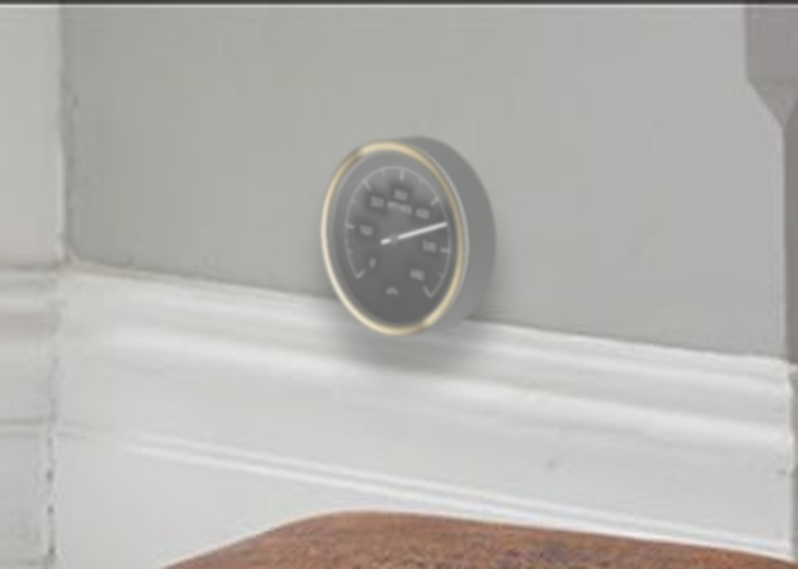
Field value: 450 kPa
